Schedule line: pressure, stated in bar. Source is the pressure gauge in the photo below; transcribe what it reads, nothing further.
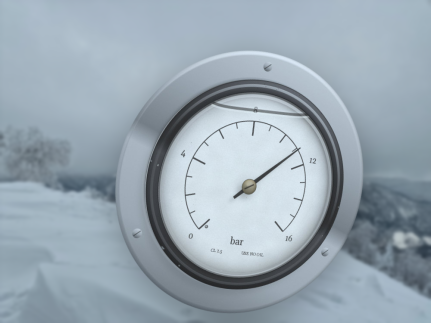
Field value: 11 bar
